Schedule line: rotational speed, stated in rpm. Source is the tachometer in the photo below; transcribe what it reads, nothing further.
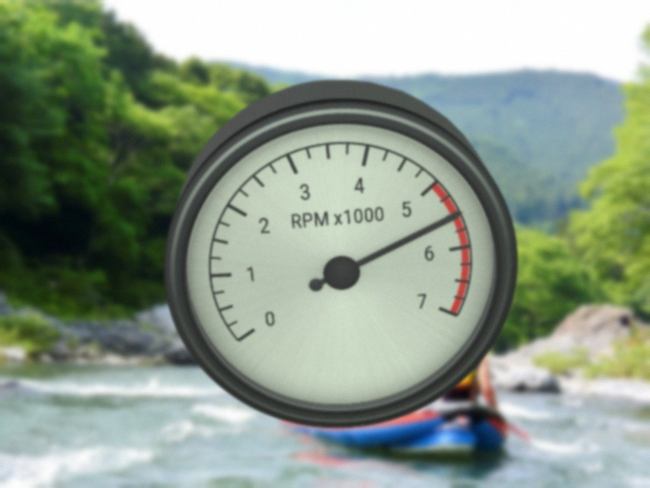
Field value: 5500 rpm
